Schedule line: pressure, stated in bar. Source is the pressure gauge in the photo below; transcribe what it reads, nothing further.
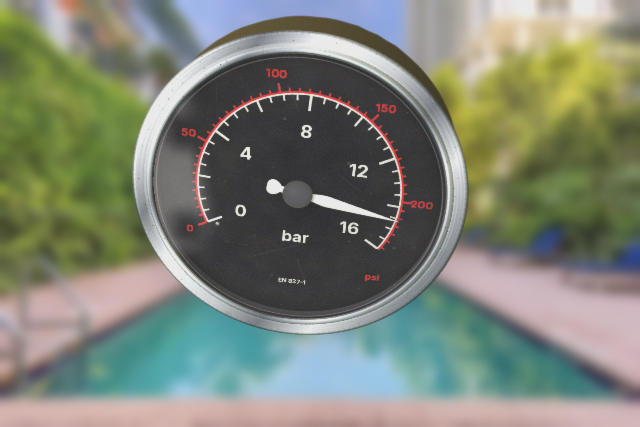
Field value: 14.5 bar
